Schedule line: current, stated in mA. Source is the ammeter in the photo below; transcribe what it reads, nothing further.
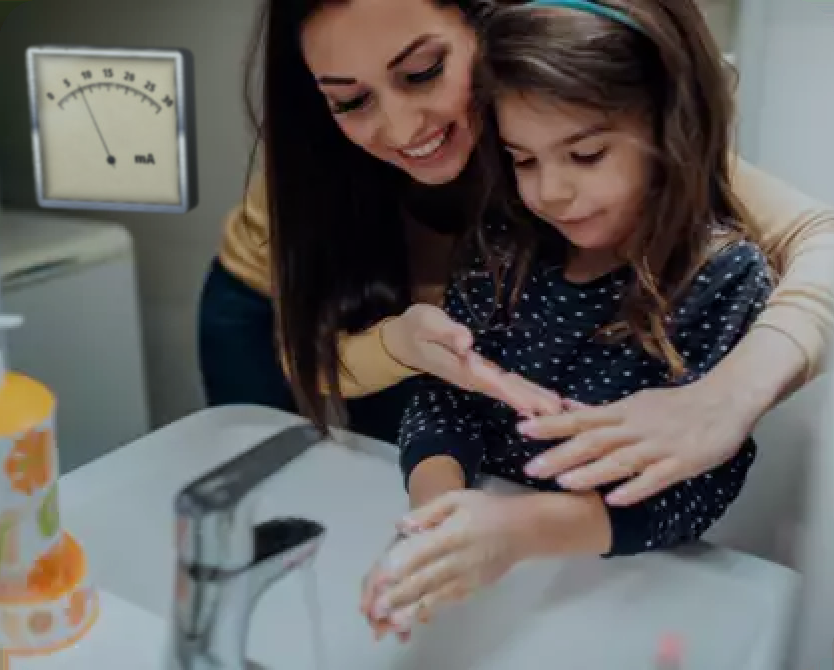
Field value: 7.5 mA
